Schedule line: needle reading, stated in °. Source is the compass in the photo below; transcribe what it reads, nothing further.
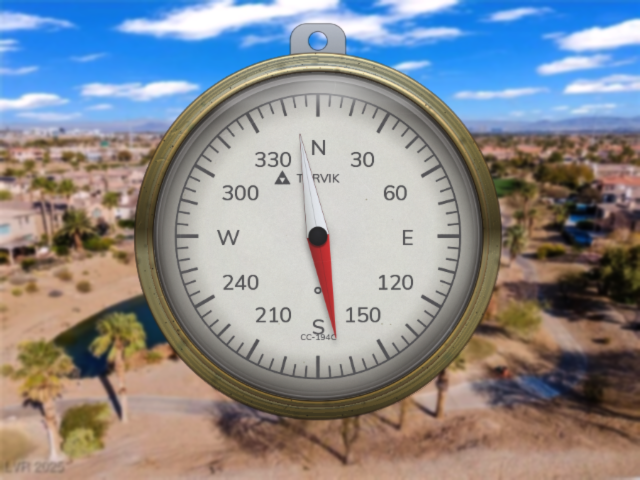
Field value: 170 °
